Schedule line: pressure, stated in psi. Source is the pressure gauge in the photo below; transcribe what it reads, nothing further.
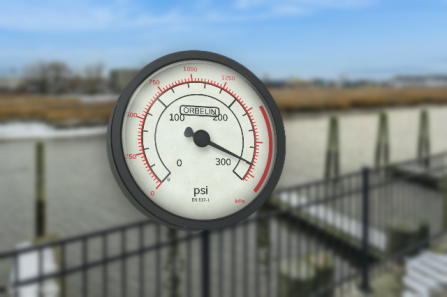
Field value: 280 psi
